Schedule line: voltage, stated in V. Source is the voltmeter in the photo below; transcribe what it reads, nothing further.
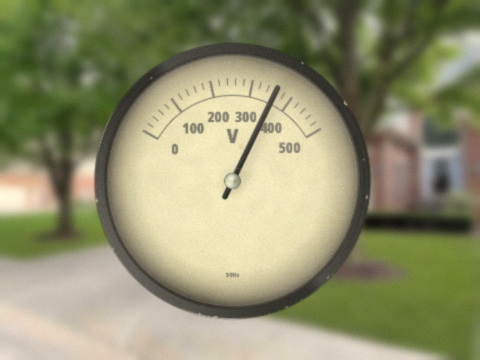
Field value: 360 V
